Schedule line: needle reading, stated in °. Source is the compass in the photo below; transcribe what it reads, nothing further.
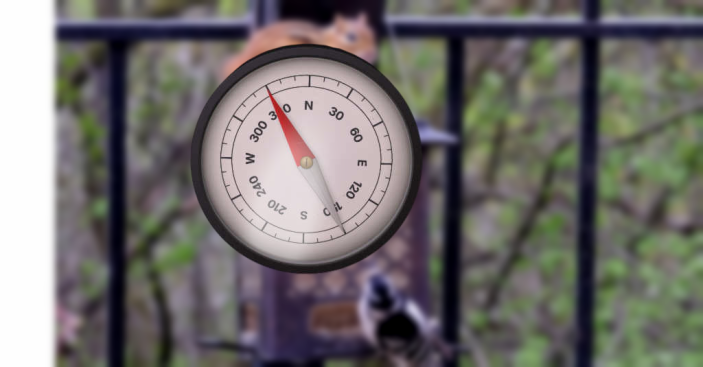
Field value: 330 °
